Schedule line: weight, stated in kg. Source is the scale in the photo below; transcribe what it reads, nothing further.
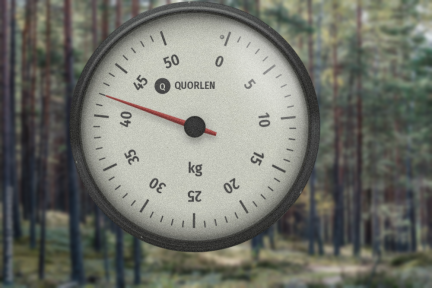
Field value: 42 kg
